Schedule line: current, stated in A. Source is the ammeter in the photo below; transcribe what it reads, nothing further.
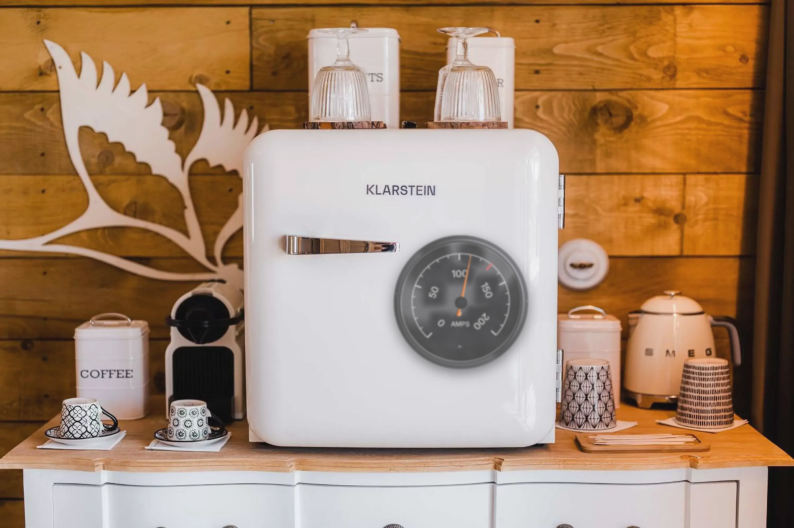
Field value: 110 A
